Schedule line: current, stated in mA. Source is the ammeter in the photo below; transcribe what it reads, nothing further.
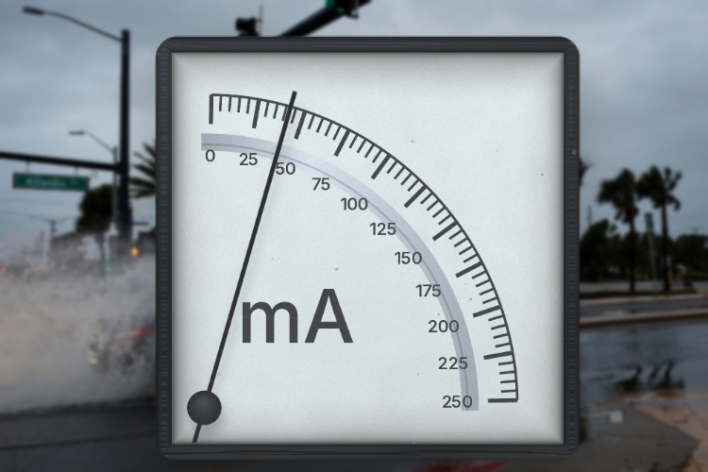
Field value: 42.5 mA
